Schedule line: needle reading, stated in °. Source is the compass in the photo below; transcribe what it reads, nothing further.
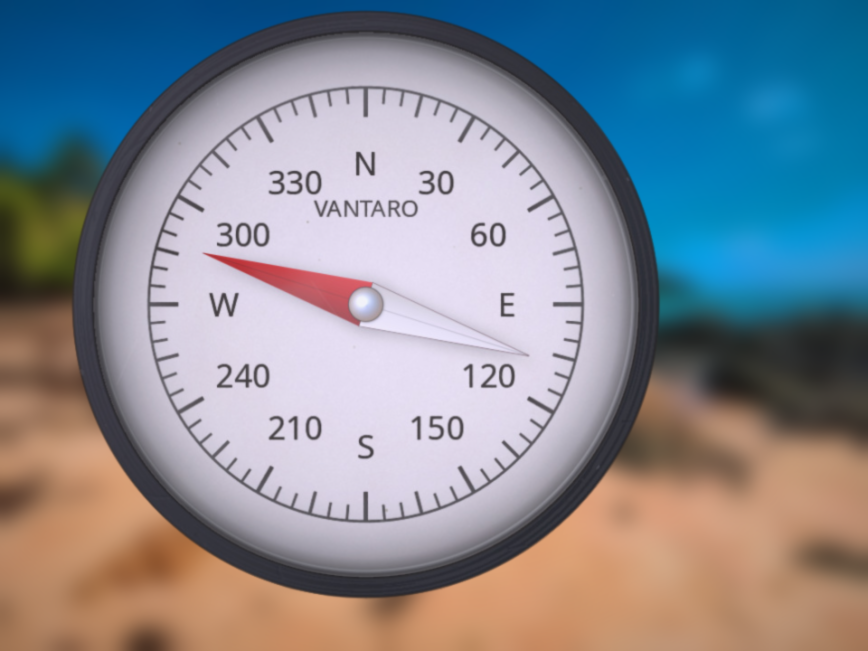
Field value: 287.5 °
